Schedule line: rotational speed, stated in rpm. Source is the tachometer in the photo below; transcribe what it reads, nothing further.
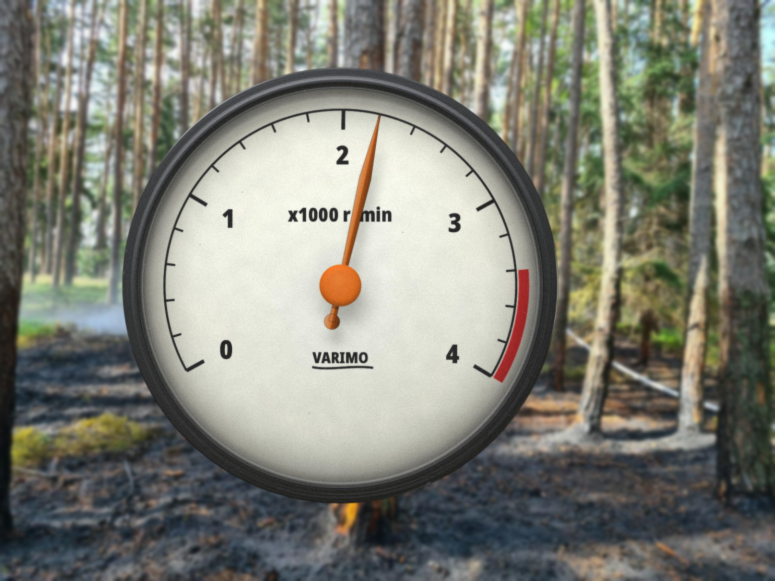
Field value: 2200 rpm
